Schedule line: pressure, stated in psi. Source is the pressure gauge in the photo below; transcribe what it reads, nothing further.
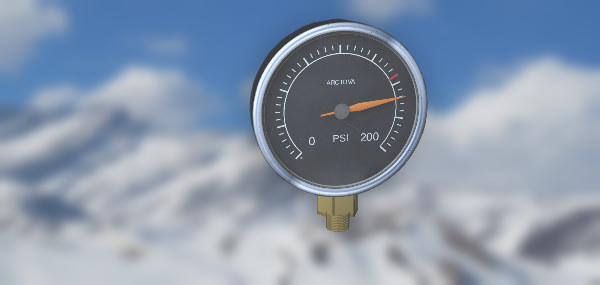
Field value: 160 psi
